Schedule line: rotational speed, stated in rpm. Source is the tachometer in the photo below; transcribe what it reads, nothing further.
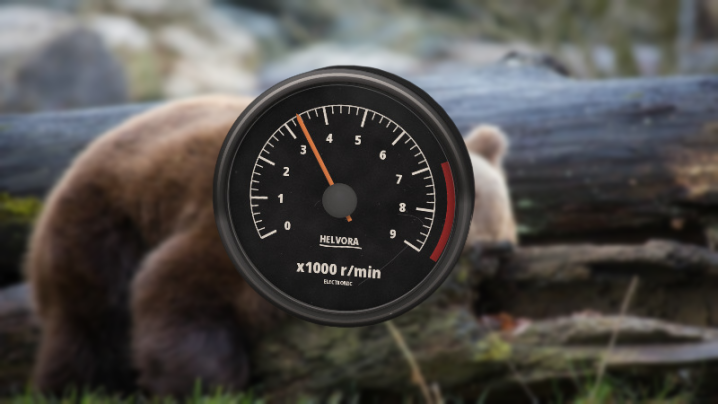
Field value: 3400 rpm
